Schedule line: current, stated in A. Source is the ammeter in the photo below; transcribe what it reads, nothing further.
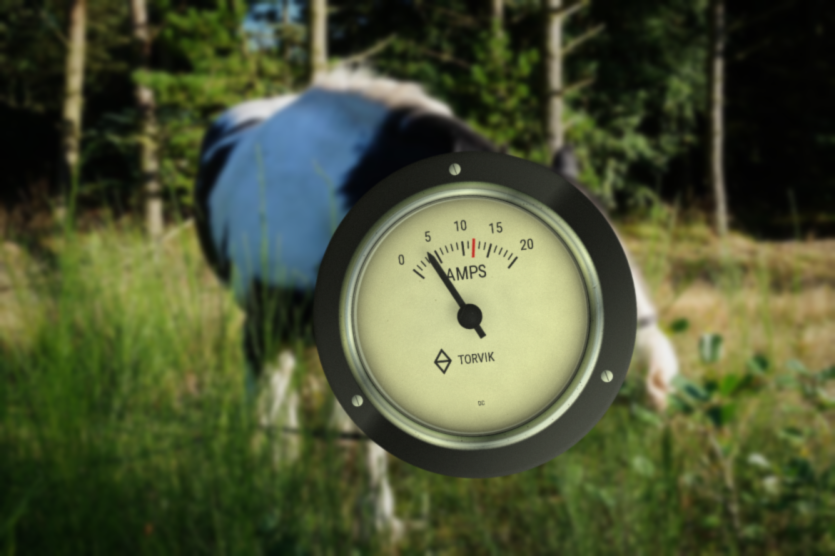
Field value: 4 A
